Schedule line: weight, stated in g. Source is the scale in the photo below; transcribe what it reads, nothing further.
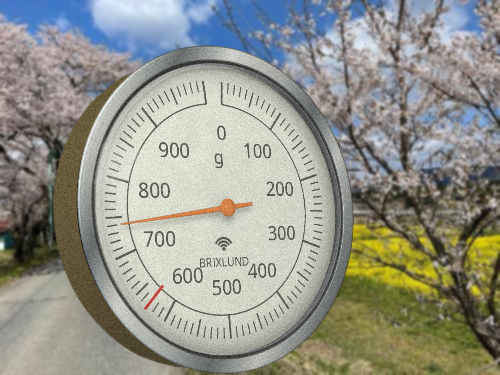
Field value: 740 g
